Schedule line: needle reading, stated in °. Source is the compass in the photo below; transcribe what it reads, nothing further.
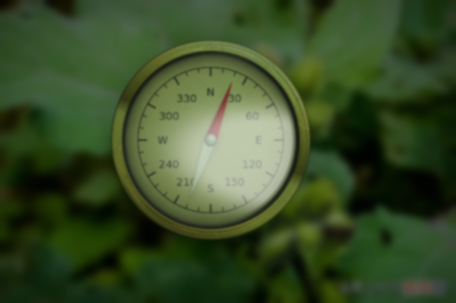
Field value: 20 °
